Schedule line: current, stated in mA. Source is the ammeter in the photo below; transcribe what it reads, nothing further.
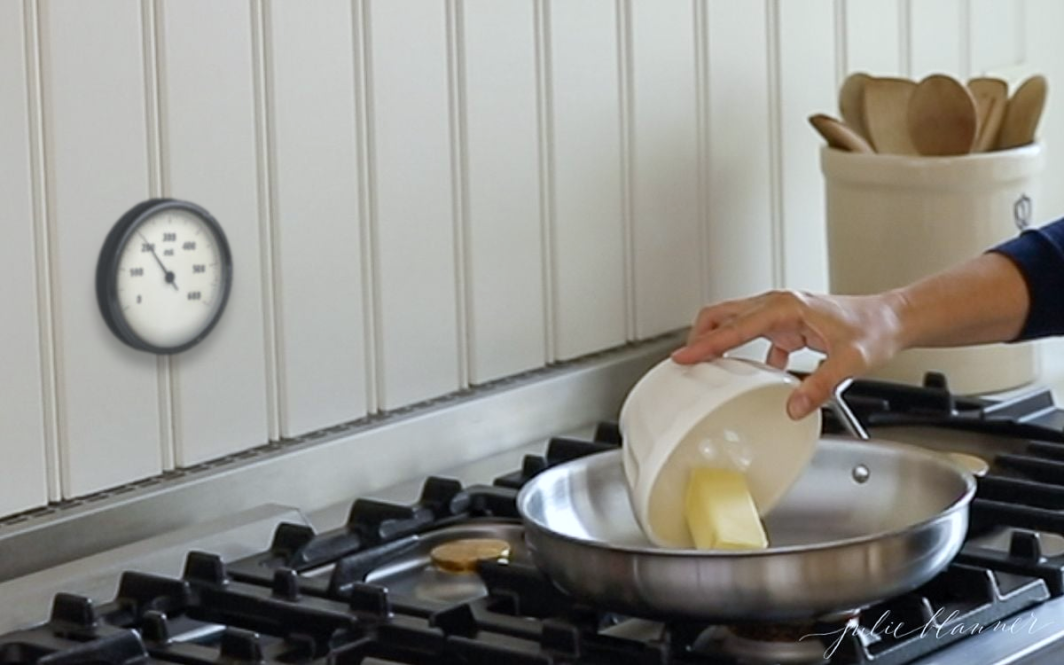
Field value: 200 mA
